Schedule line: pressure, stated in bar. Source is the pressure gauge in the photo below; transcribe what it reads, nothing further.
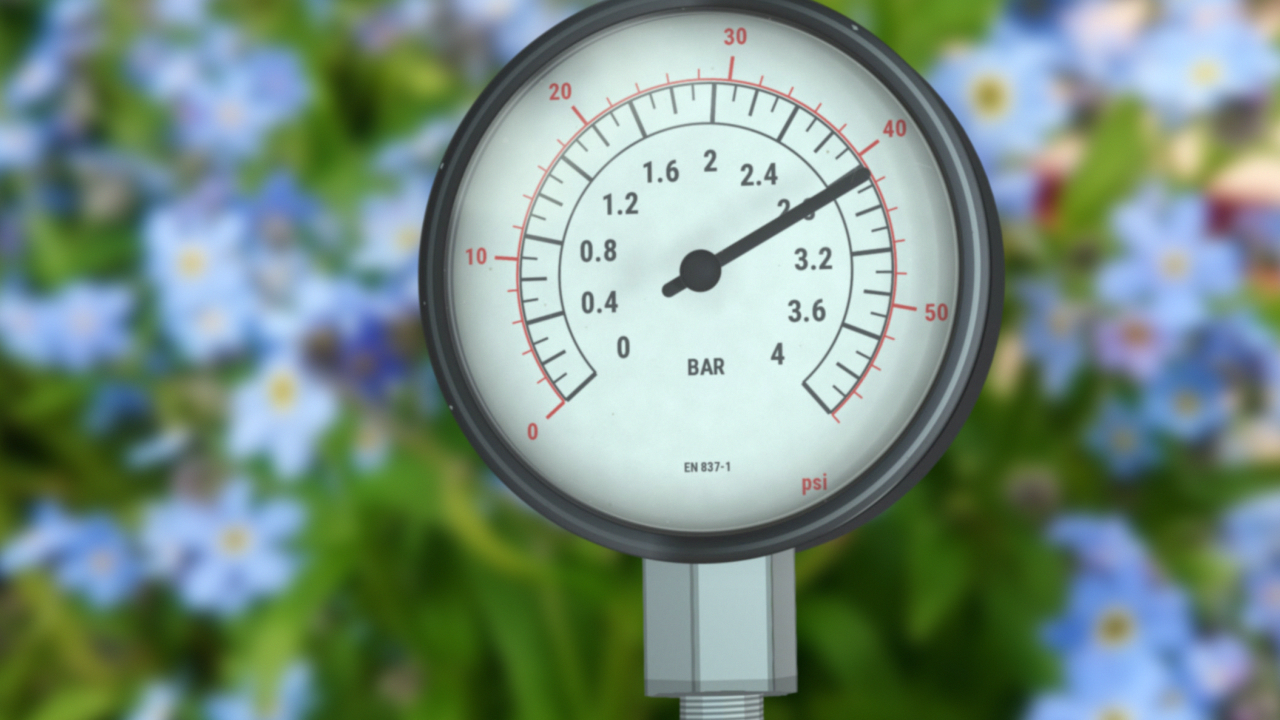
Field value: 2.85 bar
